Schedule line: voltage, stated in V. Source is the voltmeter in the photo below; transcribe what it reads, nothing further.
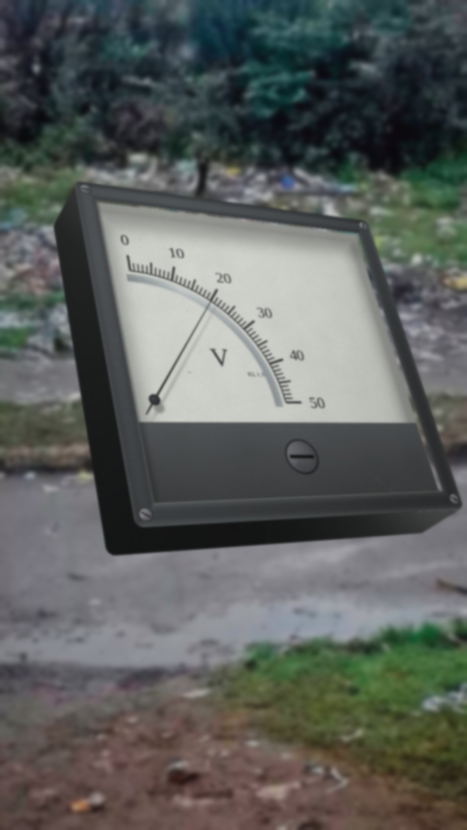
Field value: 20 V
